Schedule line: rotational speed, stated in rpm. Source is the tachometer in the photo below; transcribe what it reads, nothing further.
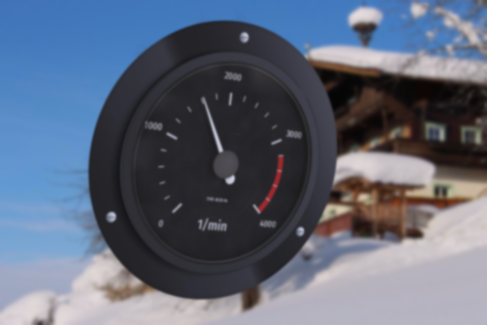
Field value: 1600 rpm
